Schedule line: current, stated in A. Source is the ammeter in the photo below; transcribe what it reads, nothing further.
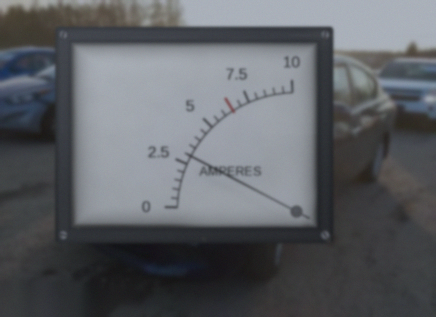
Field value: 3 A
